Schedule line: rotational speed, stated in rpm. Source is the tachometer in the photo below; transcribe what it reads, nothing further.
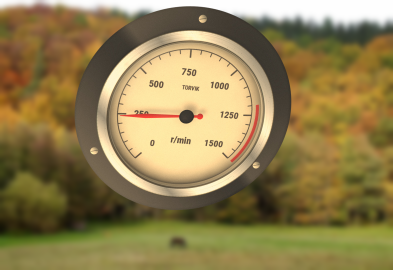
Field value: 250 rpm
